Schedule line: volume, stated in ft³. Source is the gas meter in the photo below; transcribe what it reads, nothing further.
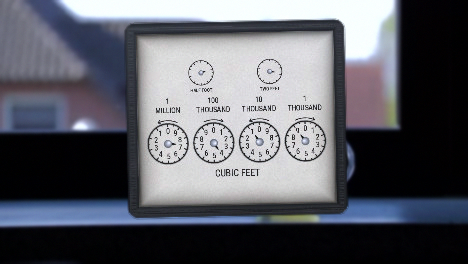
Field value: 740900 ft³
